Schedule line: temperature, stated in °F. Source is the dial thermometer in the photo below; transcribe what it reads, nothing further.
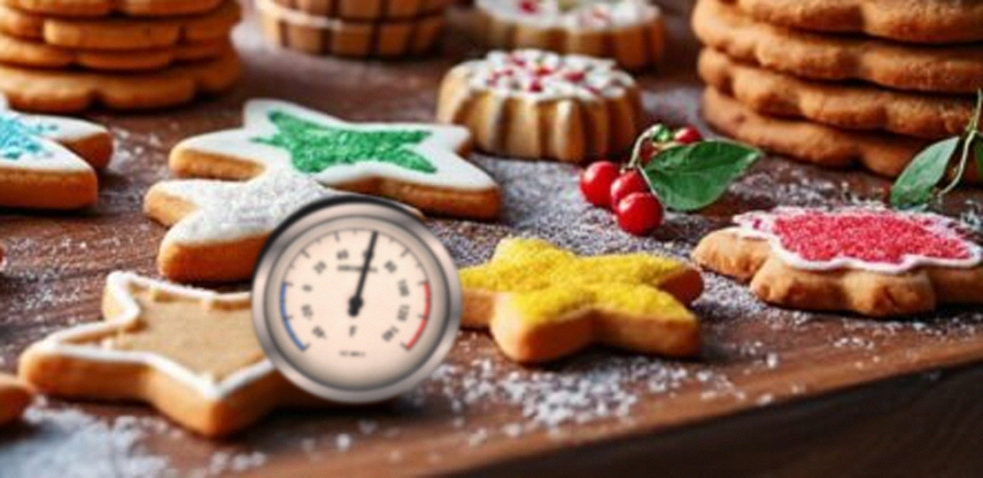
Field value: 60 °F
